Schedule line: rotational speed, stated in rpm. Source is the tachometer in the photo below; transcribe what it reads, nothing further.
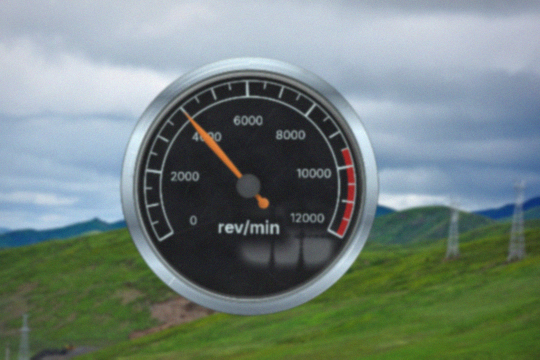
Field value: 4000 rpm
